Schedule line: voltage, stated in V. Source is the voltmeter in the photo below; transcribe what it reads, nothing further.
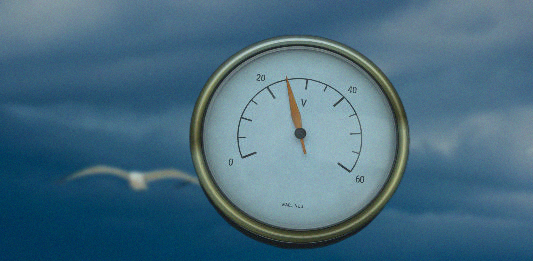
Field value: 25 V
